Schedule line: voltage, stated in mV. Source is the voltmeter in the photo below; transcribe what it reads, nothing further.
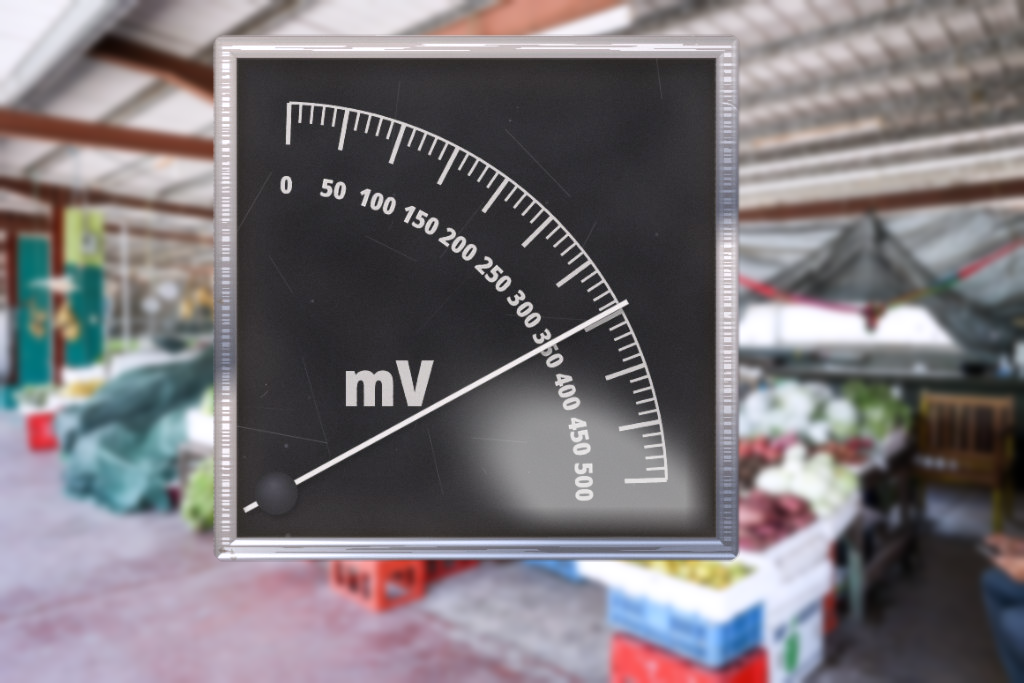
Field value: 345 mV
